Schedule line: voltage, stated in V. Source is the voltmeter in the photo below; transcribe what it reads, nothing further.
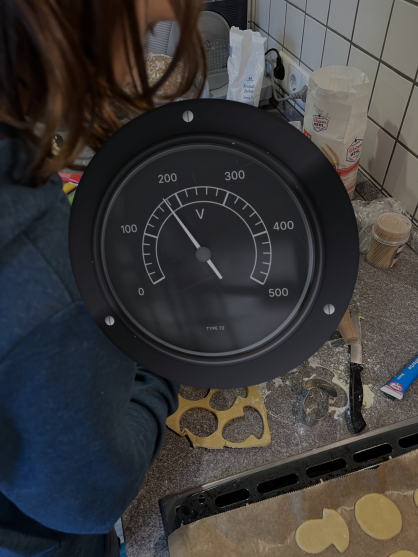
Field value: 180 V
